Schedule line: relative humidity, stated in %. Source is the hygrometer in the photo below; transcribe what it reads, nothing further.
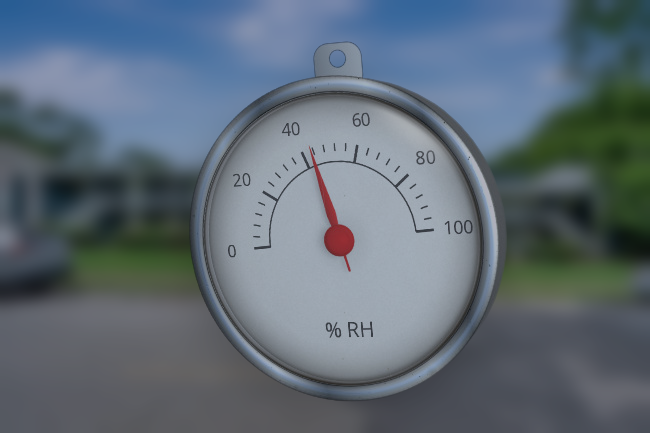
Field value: 44 %
